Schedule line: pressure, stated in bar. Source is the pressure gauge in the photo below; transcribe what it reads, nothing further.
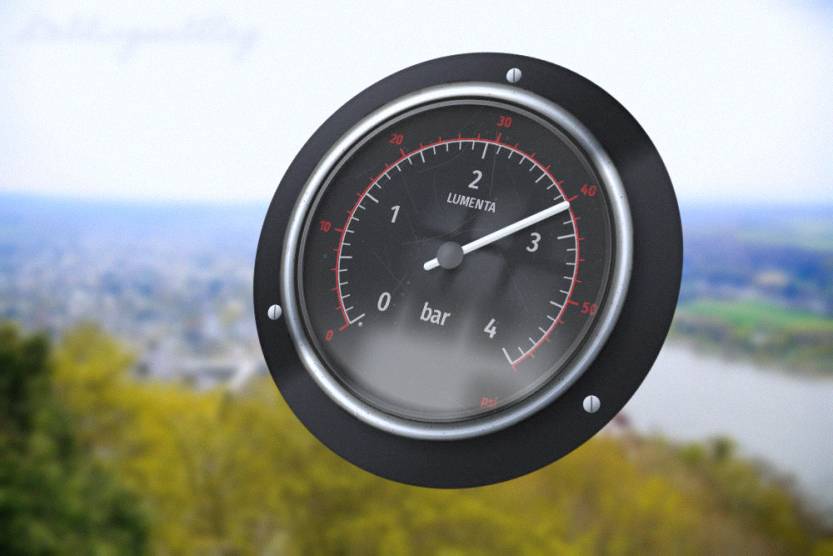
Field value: 2.8 bar
